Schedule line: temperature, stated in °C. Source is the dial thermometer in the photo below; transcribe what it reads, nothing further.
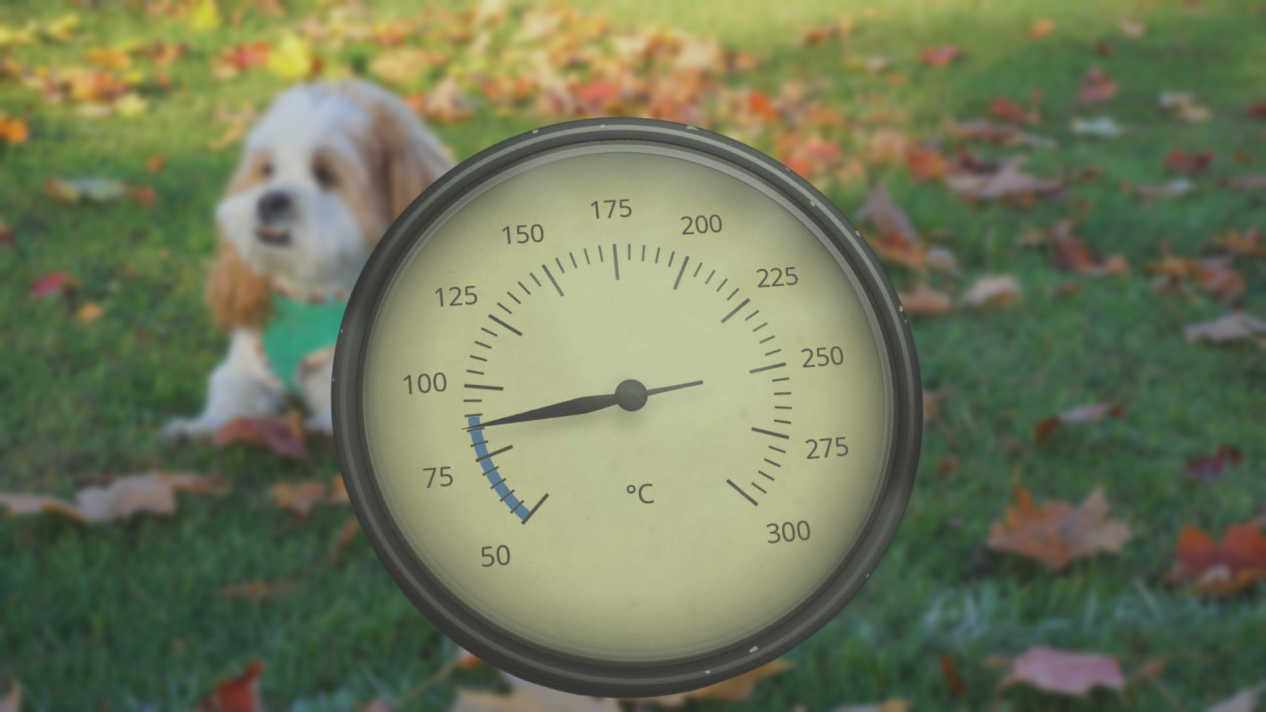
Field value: 85 °C
